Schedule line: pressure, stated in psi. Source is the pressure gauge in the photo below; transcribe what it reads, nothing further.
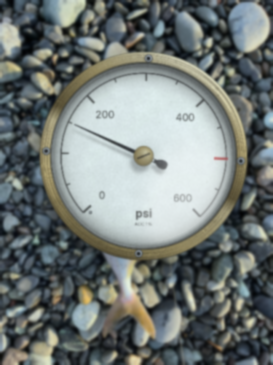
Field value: 150 psi
